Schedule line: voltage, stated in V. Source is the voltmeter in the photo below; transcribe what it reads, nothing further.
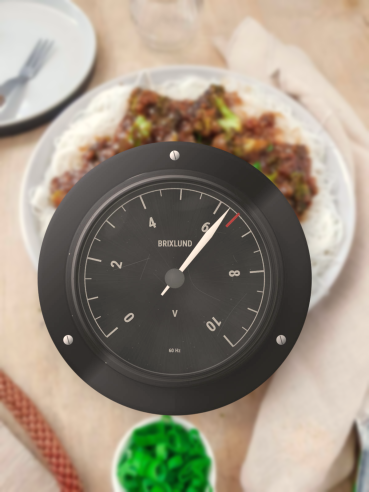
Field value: 6.25 V
